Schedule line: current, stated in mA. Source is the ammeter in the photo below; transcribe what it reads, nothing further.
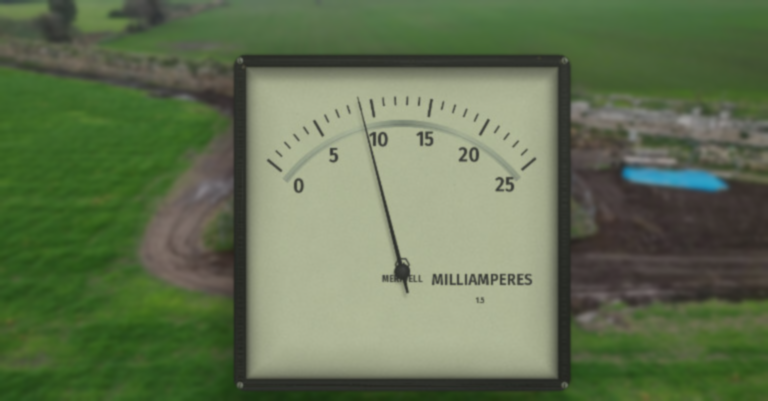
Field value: 9 mA
